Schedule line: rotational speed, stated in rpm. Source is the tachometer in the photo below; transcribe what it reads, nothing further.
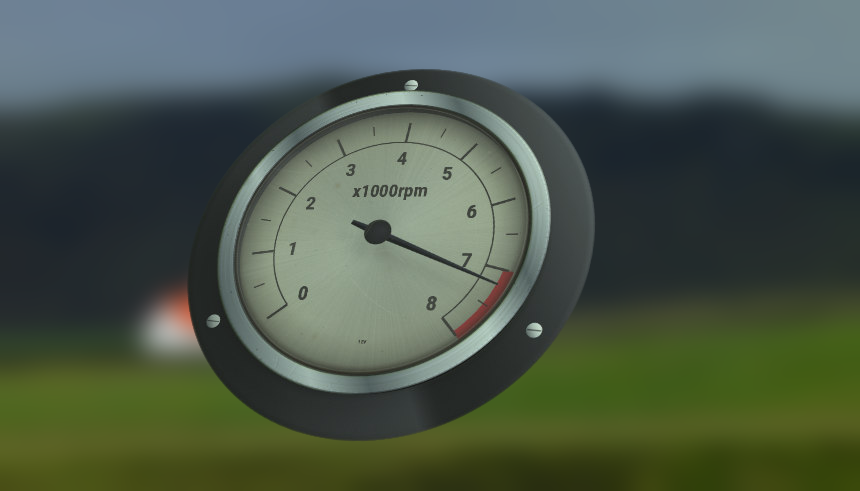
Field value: 7250 rpm
